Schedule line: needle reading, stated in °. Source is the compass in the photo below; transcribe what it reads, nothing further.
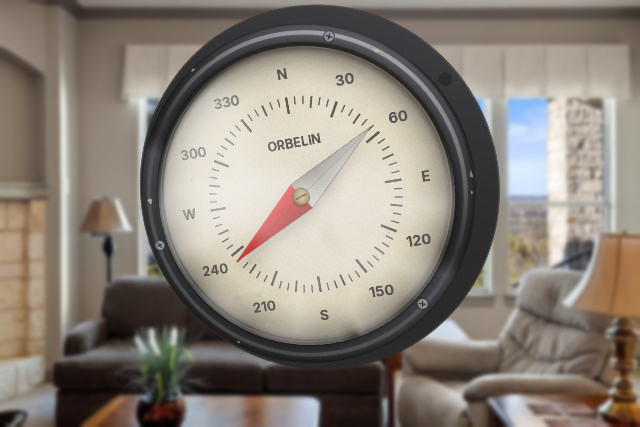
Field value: 235 °
